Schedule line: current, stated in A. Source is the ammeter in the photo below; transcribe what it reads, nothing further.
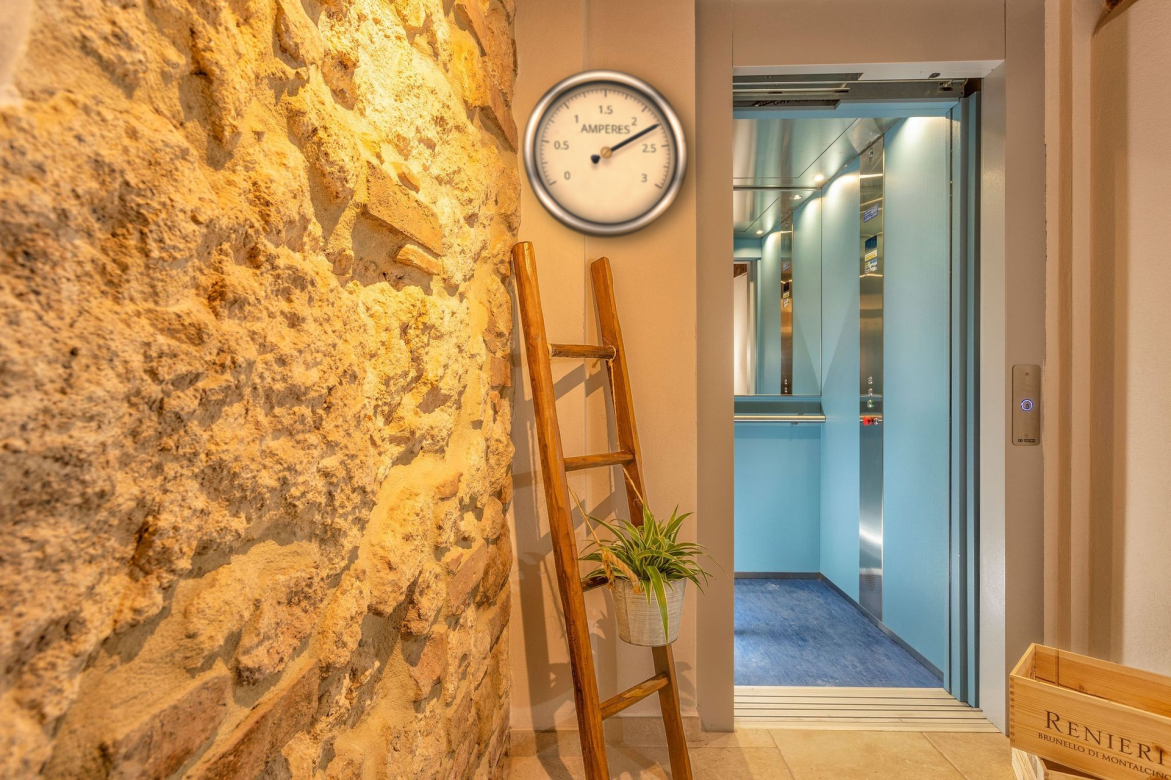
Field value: 2.25 A
